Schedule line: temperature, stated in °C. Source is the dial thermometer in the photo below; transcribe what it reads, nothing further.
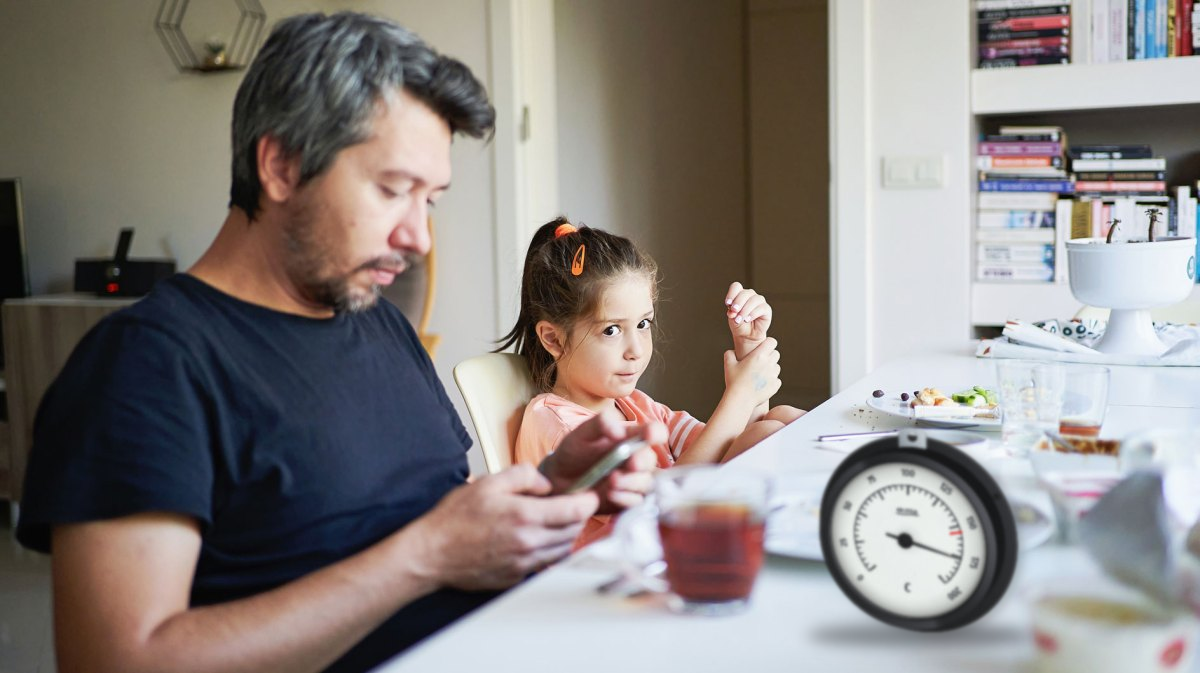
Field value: 175 °C
